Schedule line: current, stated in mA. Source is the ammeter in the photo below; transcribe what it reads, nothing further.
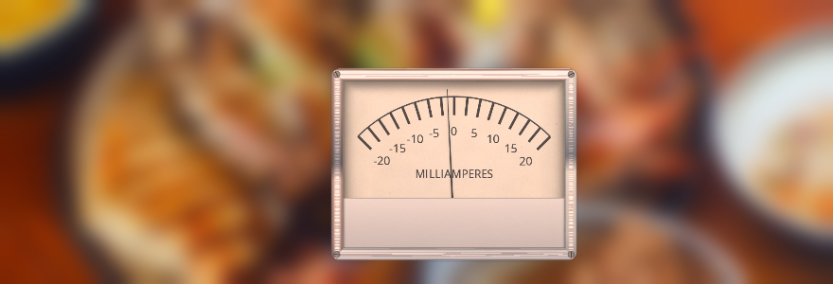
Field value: -1.25 mA
